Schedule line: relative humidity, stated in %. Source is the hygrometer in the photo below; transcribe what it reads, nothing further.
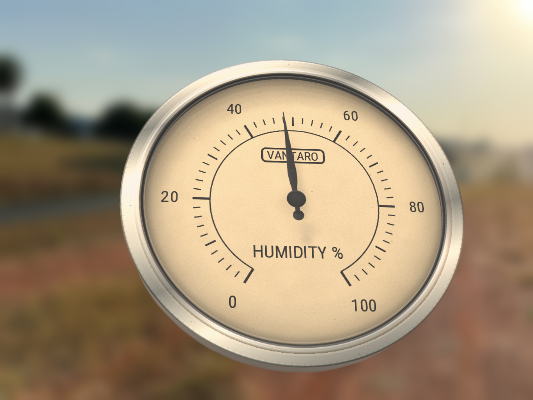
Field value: 48 %
